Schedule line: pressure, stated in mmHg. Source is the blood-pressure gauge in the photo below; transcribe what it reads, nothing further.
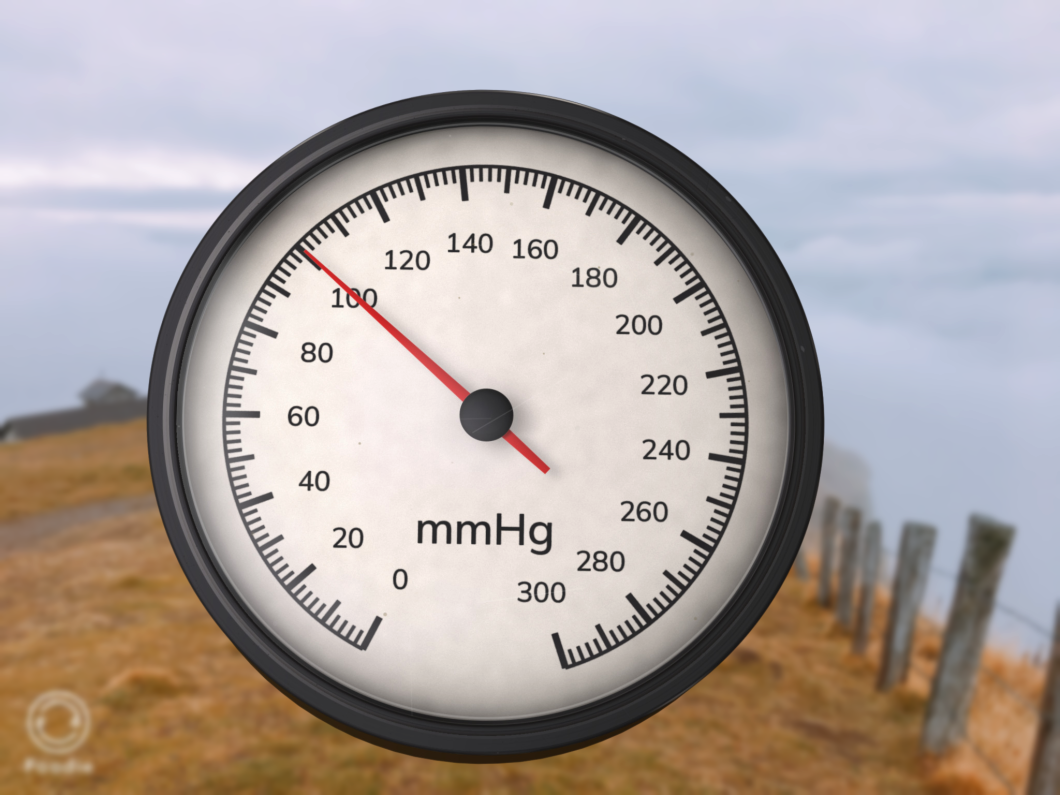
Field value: 100 mmHg
